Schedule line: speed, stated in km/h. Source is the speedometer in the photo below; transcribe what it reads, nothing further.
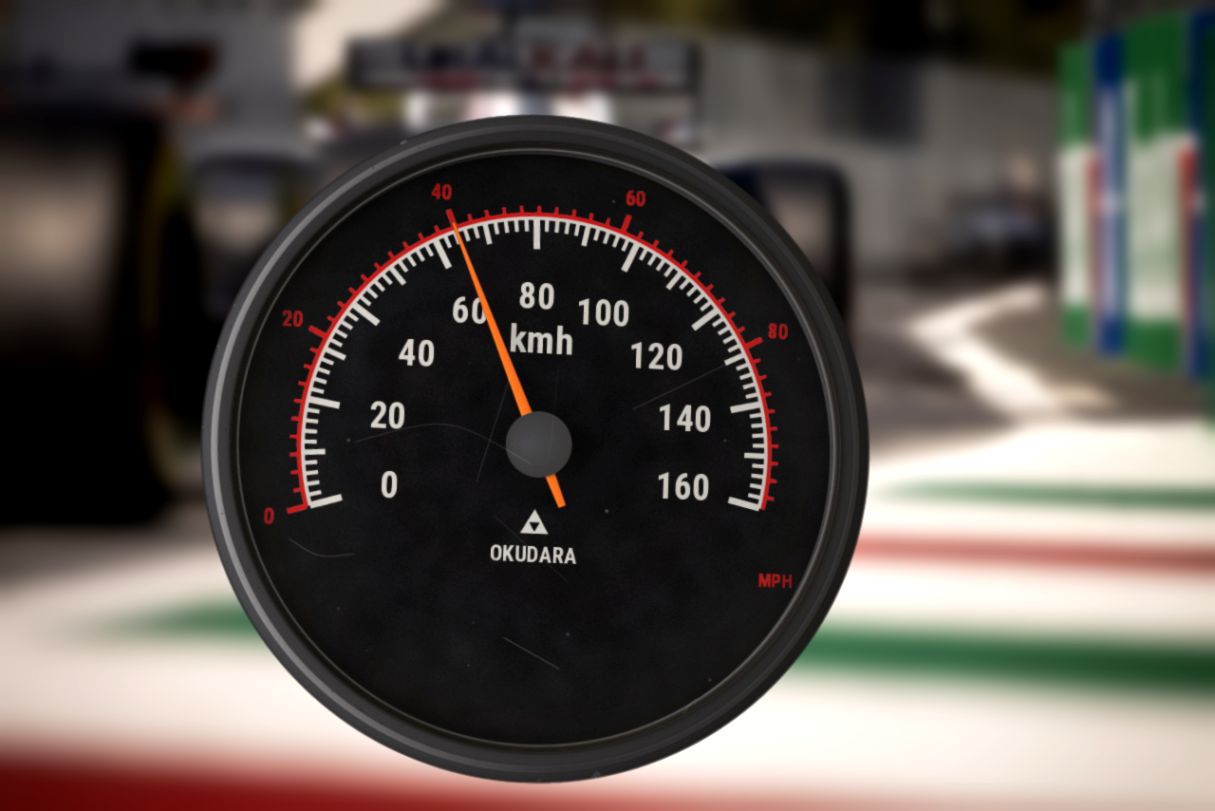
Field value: 64 km/h
